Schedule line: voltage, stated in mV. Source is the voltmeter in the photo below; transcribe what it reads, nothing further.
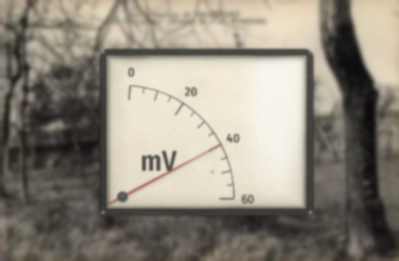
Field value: 40 mV
